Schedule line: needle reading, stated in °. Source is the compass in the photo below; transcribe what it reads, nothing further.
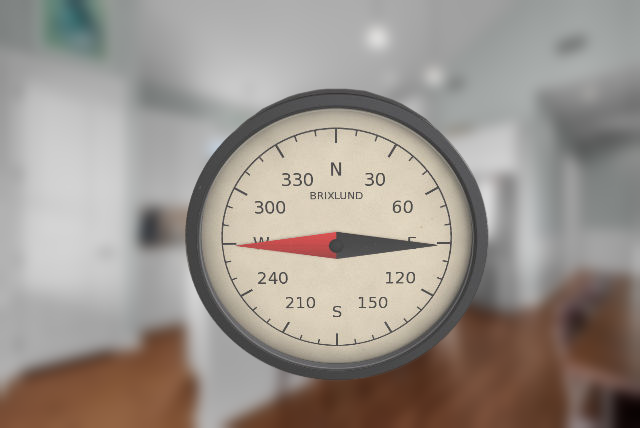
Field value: 270 °
